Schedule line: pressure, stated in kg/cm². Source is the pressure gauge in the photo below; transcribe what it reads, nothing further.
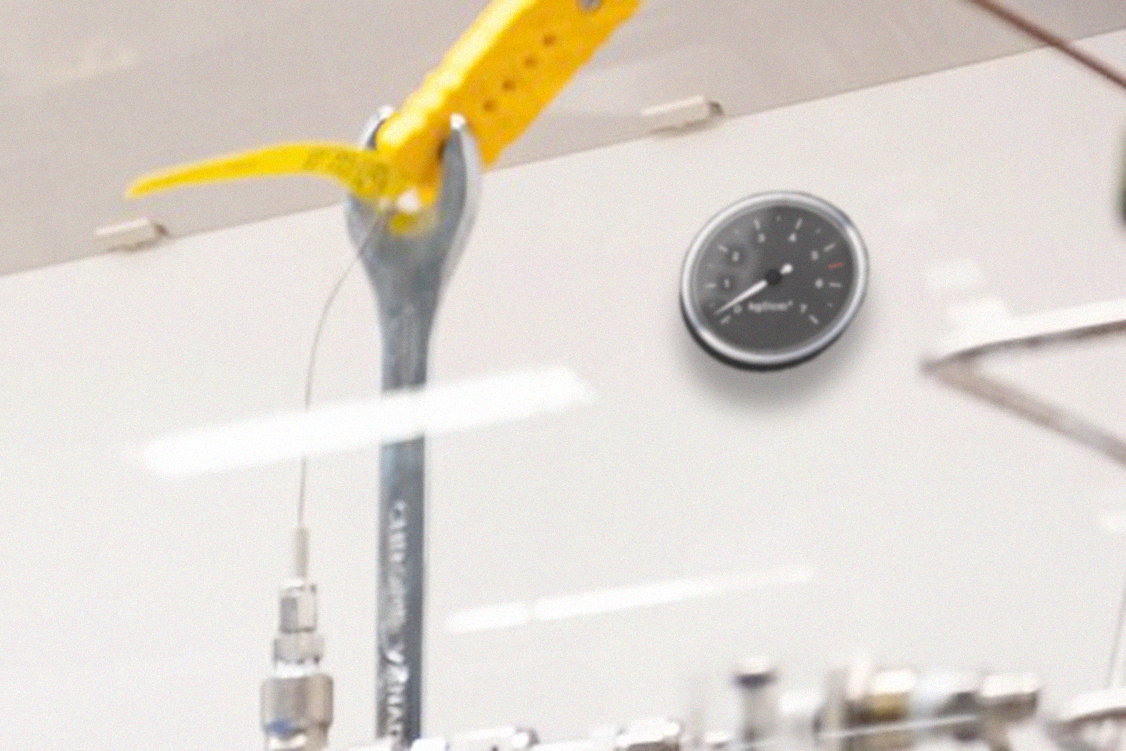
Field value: 0.25 kg/cm²
